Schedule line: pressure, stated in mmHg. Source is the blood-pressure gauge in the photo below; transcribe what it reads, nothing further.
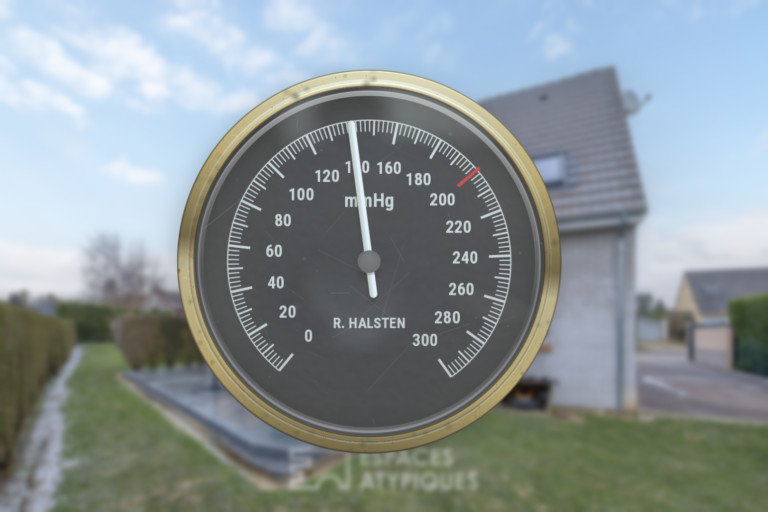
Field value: 140 mmHg
